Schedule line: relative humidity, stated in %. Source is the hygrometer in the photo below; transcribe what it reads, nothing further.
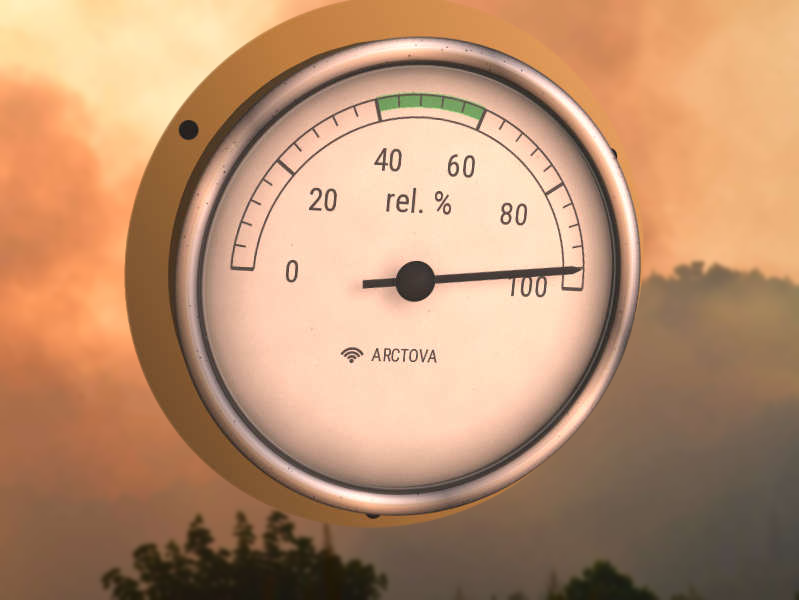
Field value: 96 %
